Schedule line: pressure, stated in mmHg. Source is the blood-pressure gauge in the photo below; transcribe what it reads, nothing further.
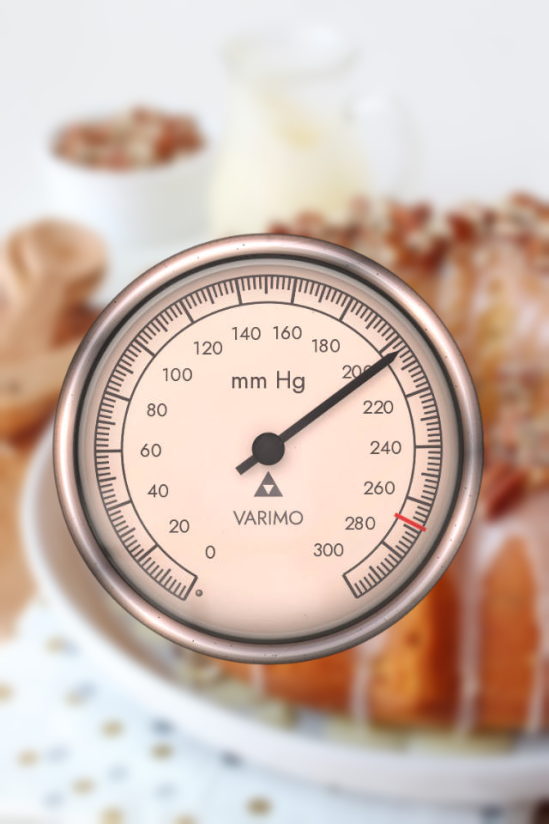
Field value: 204 mmHg
